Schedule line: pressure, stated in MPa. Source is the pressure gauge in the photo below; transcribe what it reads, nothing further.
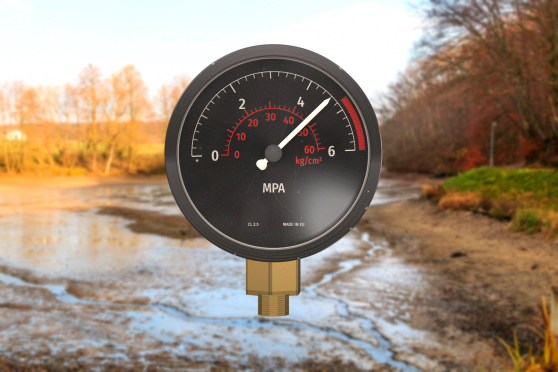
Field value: 4.6 MPa
